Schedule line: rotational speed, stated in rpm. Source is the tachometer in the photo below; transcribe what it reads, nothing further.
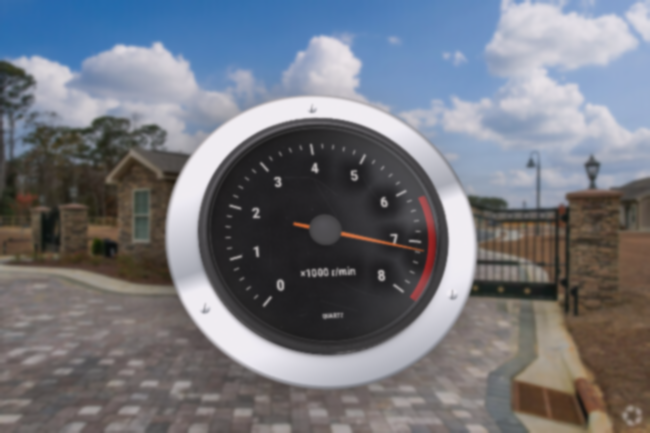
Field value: 7200 rpm
